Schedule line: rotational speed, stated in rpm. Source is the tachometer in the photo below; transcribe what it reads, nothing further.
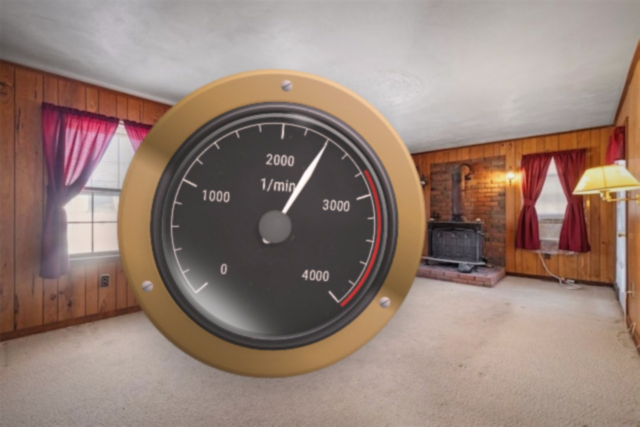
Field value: 2400 rpm
